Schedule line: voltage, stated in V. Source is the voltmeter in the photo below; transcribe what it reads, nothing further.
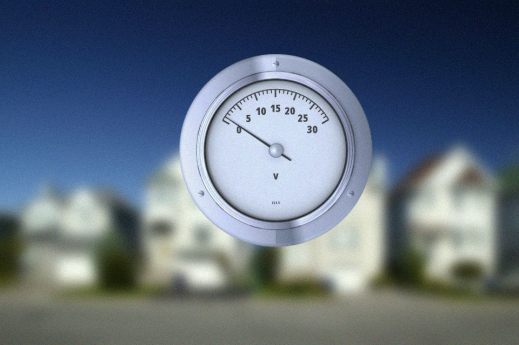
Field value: 1 V
